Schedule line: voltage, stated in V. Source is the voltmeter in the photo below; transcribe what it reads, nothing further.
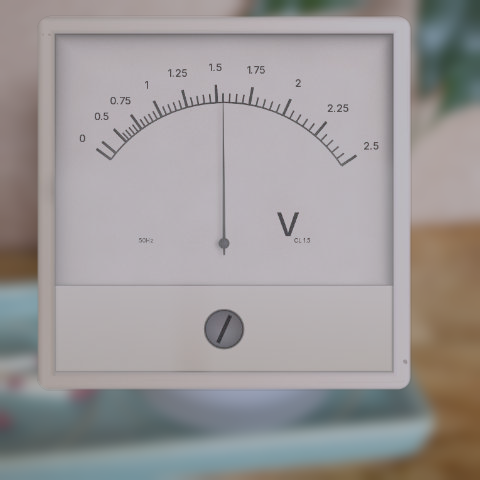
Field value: 1.55 V
